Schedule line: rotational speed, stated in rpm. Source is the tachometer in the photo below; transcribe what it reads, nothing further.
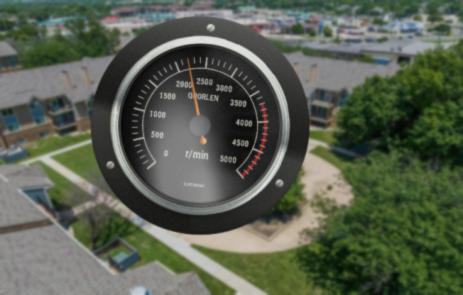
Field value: 2200 rpm
